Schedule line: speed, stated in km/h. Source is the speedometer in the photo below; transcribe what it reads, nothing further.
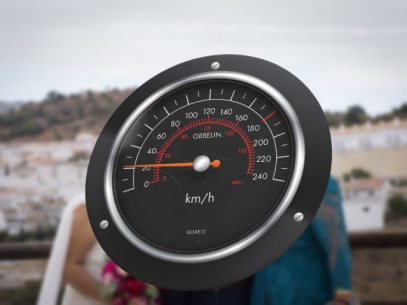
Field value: 20 km/h
